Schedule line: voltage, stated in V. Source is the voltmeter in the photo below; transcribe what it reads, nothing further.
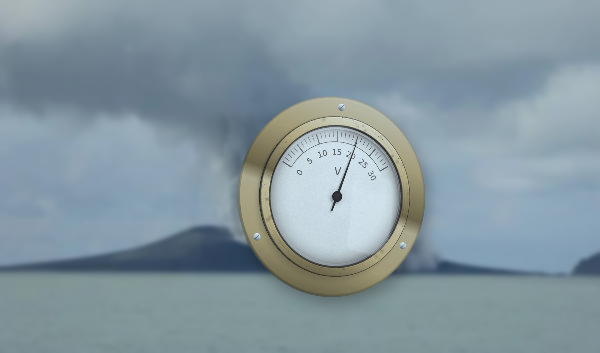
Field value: 20 V
